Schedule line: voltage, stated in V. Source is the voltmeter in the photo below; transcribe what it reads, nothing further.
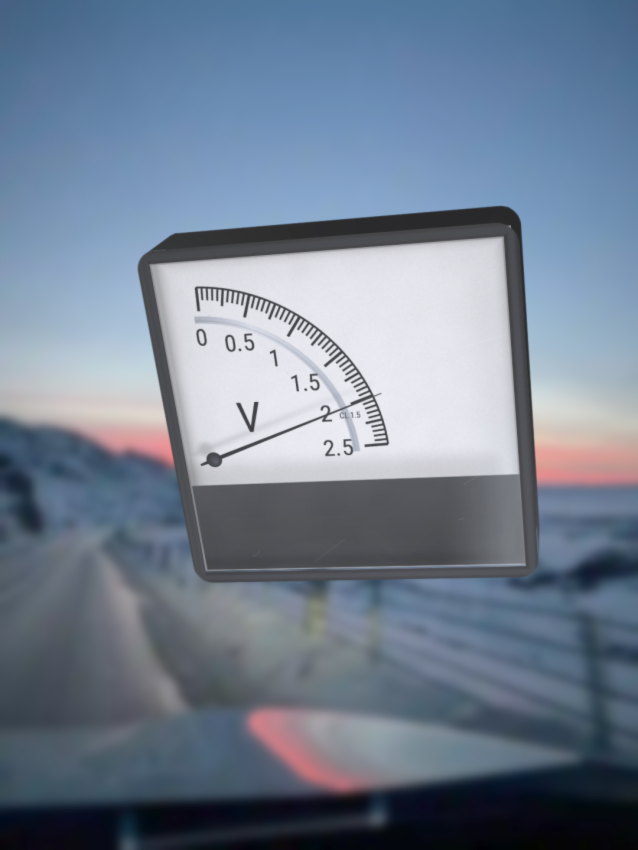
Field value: 2 V
